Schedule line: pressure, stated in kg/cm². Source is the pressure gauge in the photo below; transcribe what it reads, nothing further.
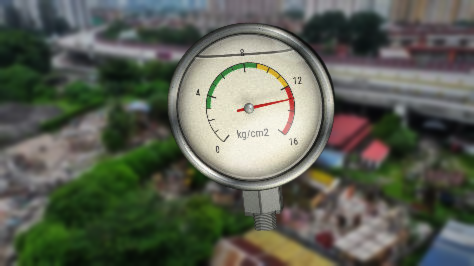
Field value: 13 kg/cm²
